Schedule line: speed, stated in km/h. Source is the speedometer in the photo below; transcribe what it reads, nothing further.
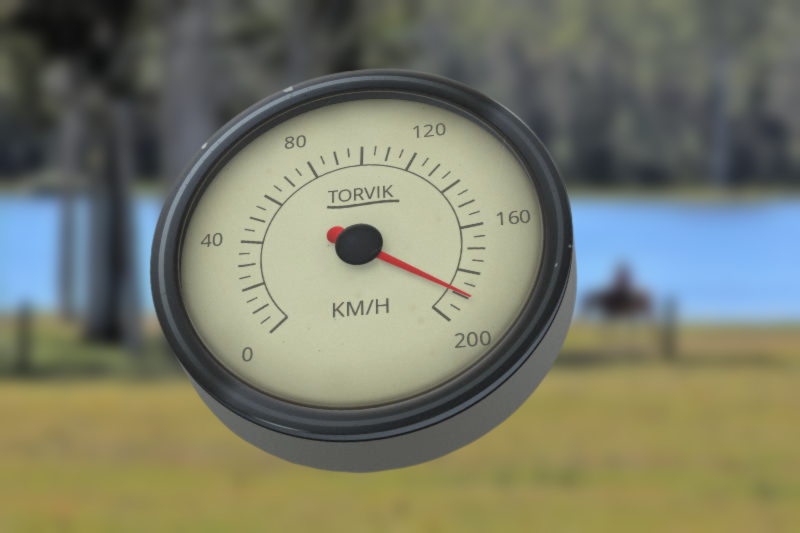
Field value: 190 km/h
